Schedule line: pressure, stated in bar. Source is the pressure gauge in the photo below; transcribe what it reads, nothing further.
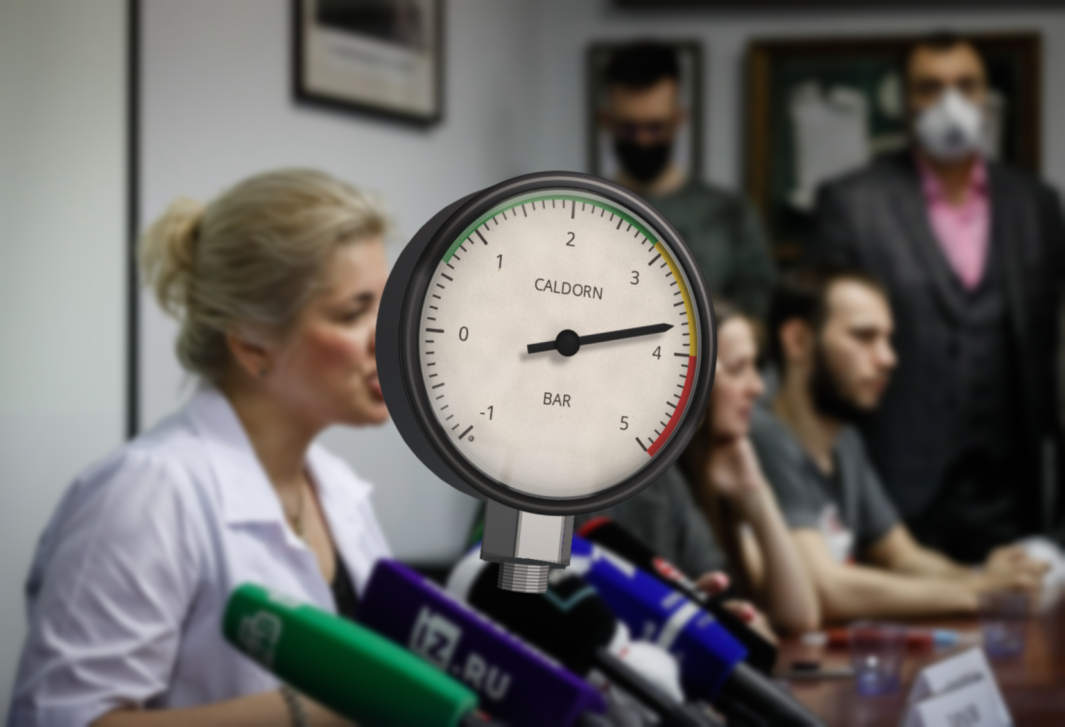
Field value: 3.7 bar
